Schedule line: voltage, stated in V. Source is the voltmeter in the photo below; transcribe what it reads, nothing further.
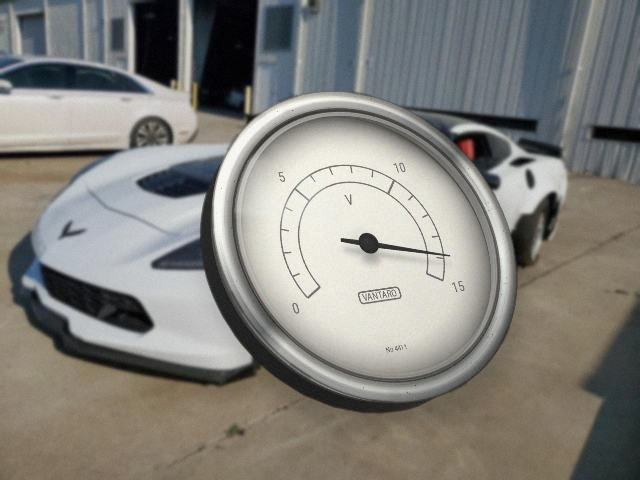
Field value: 14 V
